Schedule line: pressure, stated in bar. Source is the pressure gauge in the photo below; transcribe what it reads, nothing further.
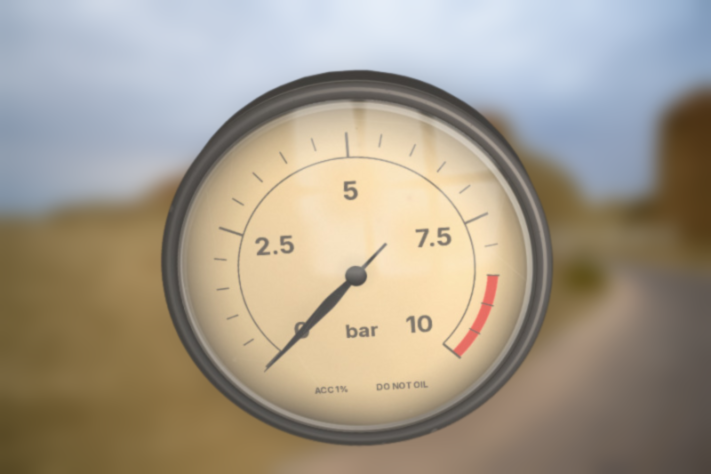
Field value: 0 bar
